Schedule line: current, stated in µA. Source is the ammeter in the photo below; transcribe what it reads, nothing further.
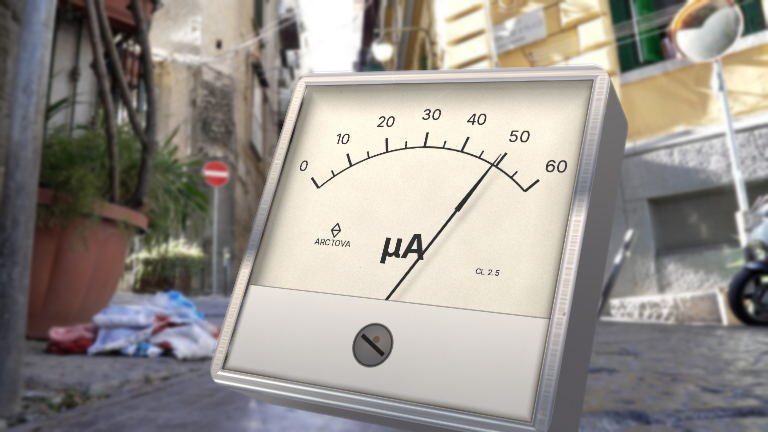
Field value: 50 µA
